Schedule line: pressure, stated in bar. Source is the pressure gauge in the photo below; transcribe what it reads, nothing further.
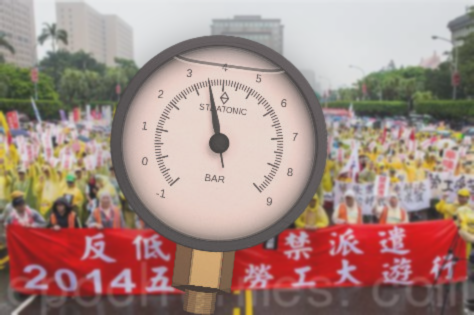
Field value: 3.5 bar
